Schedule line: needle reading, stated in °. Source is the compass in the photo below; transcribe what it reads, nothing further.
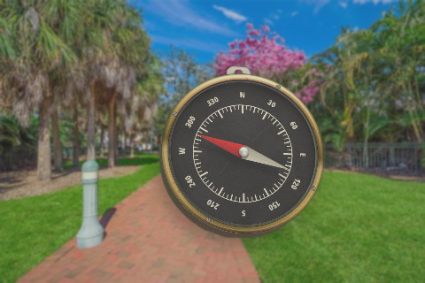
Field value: 290 °
